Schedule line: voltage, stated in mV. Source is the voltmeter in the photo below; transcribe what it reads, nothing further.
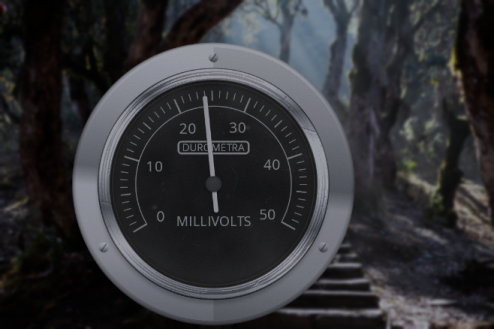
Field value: 24 mV
